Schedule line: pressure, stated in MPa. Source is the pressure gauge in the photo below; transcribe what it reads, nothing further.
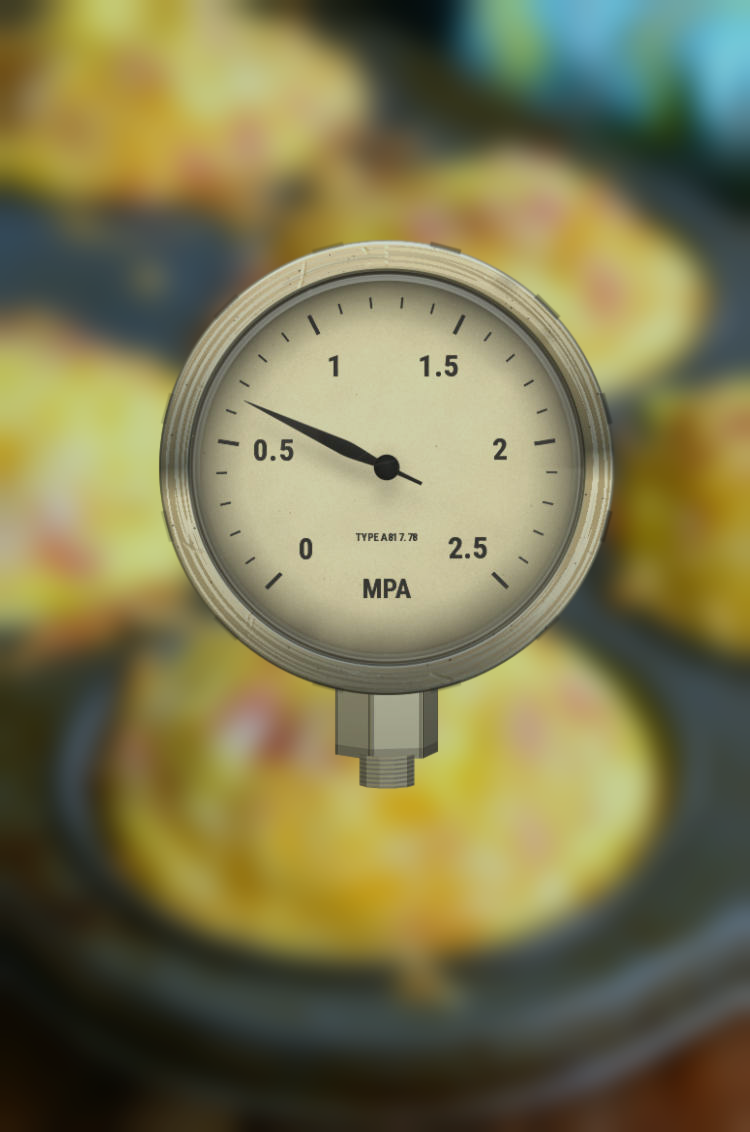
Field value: 0.65 MPa
